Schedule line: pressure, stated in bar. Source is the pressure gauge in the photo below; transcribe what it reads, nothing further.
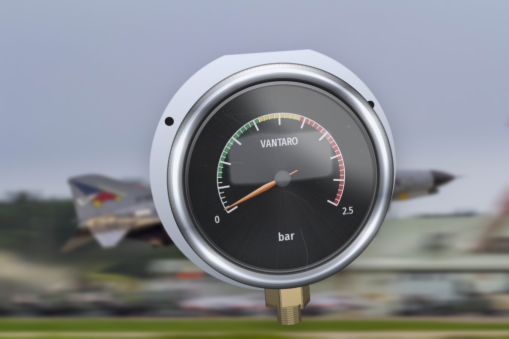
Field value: 0.05 bar
